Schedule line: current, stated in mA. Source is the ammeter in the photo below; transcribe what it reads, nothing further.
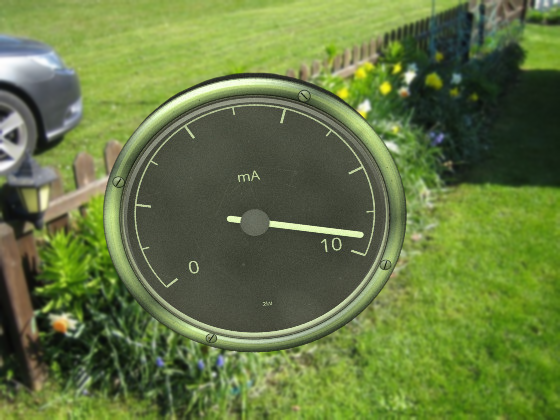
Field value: 9.5 mA
